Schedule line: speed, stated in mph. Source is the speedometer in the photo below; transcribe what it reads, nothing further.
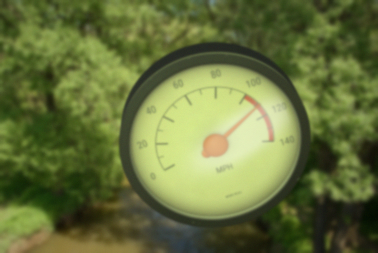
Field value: 110 mph
